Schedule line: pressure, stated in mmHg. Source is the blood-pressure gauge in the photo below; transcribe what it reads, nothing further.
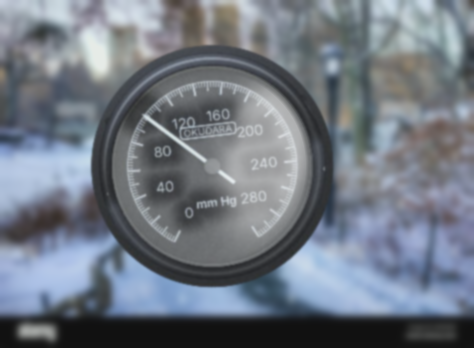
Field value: 100 mmHg
